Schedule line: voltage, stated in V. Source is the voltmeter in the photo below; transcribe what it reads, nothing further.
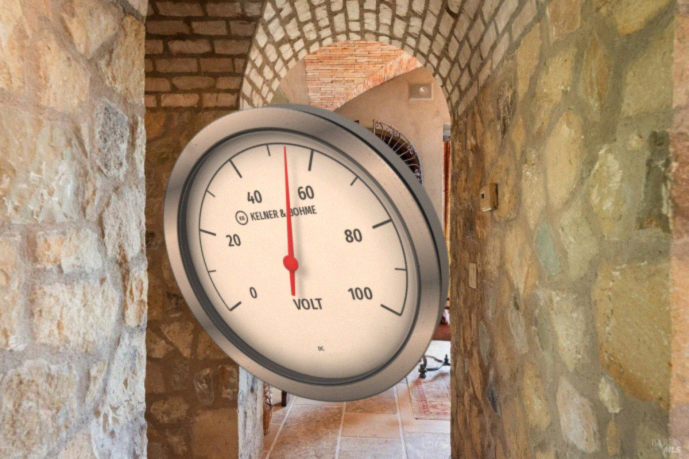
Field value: 55 V
